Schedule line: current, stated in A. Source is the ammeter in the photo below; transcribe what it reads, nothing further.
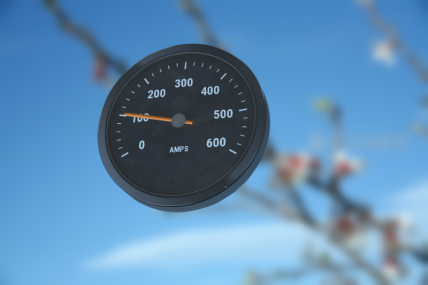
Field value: 100 A
